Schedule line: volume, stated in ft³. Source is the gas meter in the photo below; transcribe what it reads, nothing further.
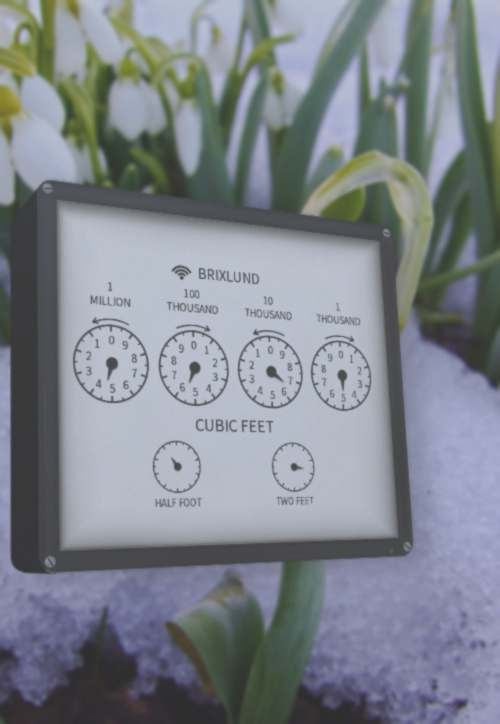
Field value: 456500 ft³
